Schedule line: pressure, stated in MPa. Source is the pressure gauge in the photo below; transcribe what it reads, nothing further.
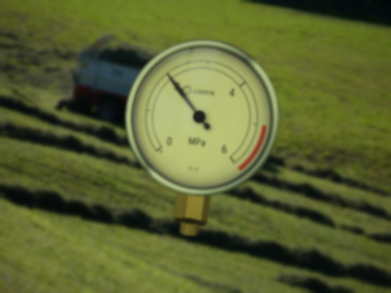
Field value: 2 MPa
